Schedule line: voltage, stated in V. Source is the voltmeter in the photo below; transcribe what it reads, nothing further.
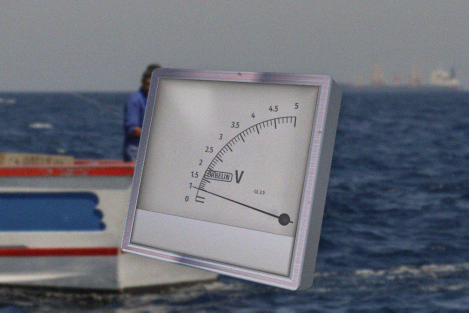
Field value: 1 V
